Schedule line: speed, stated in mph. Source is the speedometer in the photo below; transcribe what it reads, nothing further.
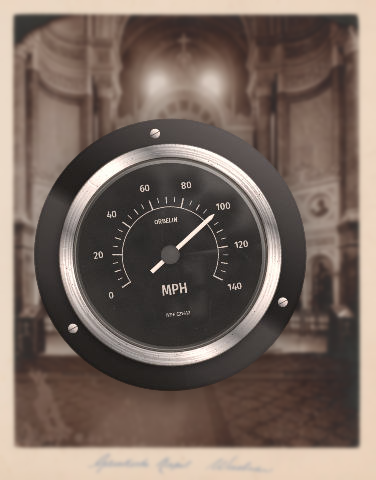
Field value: 100 mph
